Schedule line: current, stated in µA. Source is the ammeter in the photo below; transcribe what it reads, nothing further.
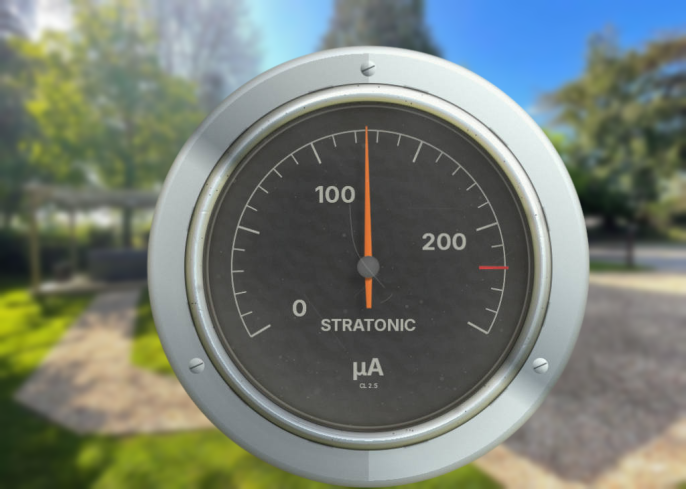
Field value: 125 µA
